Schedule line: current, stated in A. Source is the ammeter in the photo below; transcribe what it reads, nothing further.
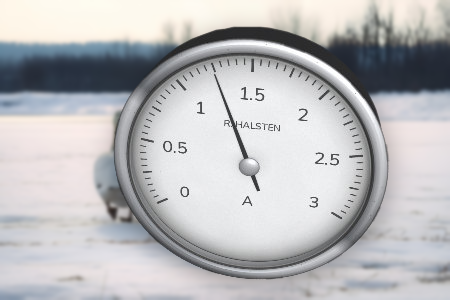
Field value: 1.25 A
